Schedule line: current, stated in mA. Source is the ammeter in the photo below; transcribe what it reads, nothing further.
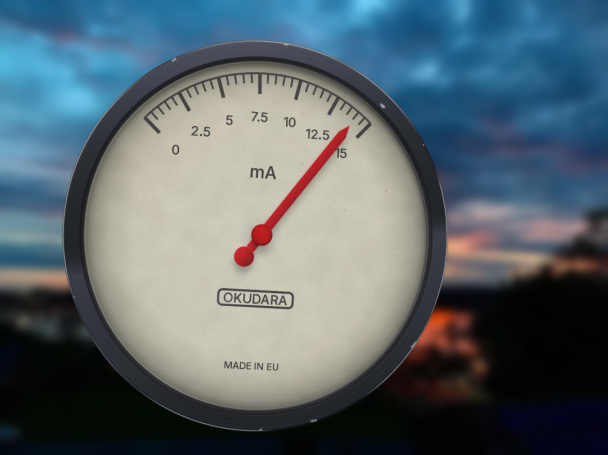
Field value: 14 mA
